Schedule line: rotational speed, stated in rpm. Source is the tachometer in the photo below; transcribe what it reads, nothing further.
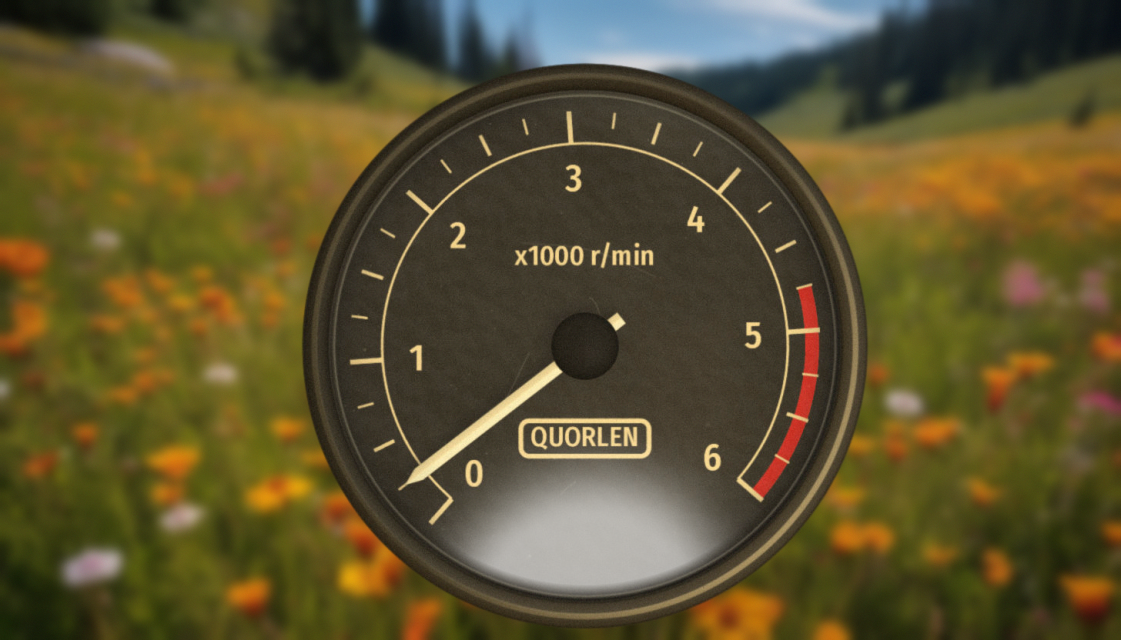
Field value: 250 rpm
